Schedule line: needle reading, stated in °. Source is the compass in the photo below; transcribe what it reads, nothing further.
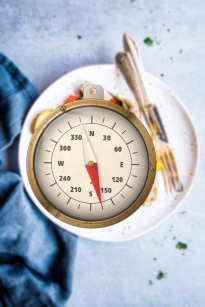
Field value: 165 °
